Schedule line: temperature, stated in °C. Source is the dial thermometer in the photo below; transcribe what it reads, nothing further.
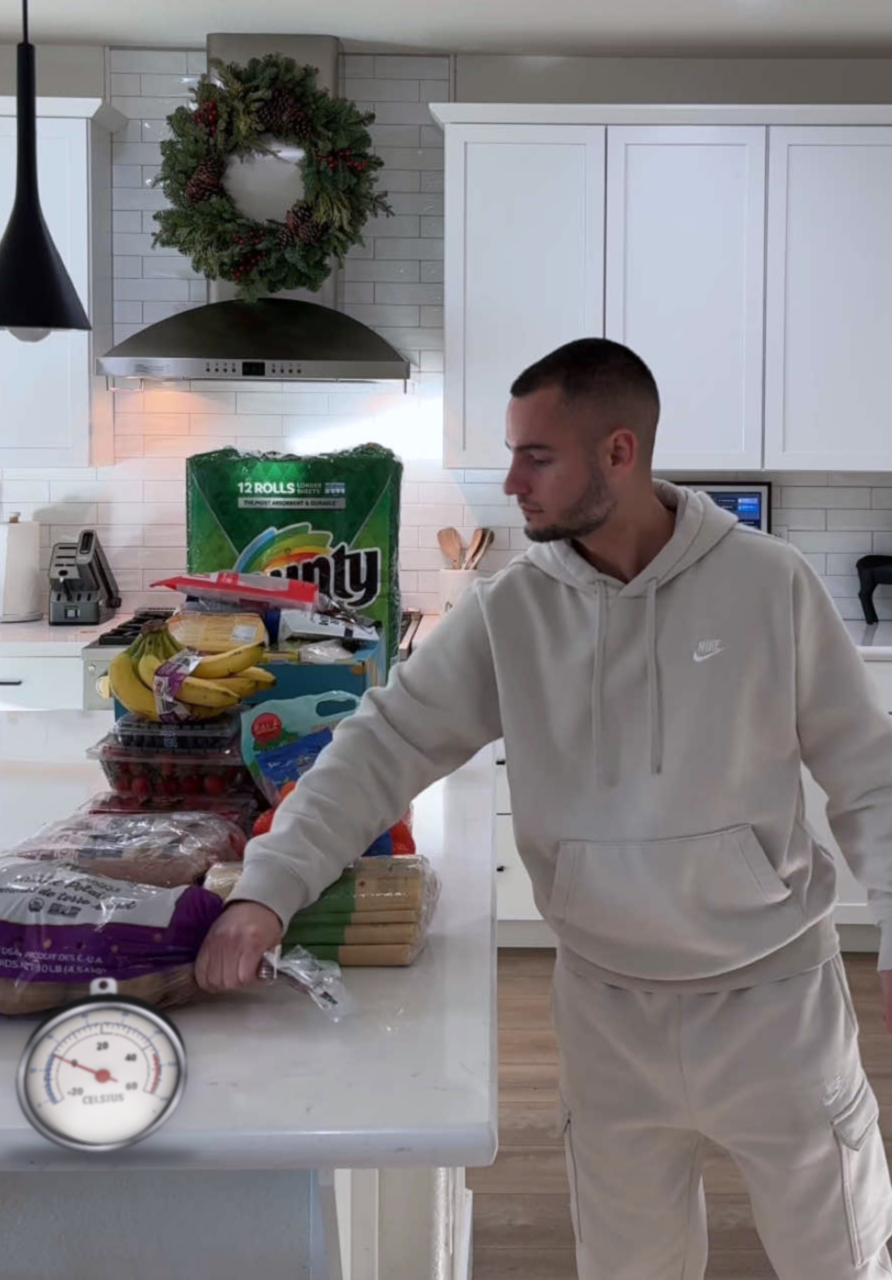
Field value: 0 °C
